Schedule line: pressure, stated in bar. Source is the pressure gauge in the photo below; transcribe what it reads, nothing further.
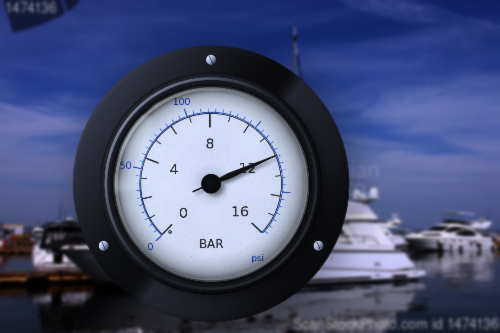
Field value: 12 bar
